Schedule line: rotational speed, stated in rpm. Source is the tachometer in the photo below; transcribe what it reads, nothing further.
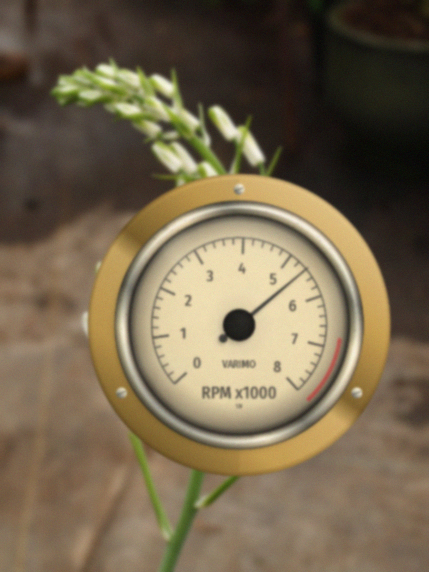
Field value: 5400 rpm
